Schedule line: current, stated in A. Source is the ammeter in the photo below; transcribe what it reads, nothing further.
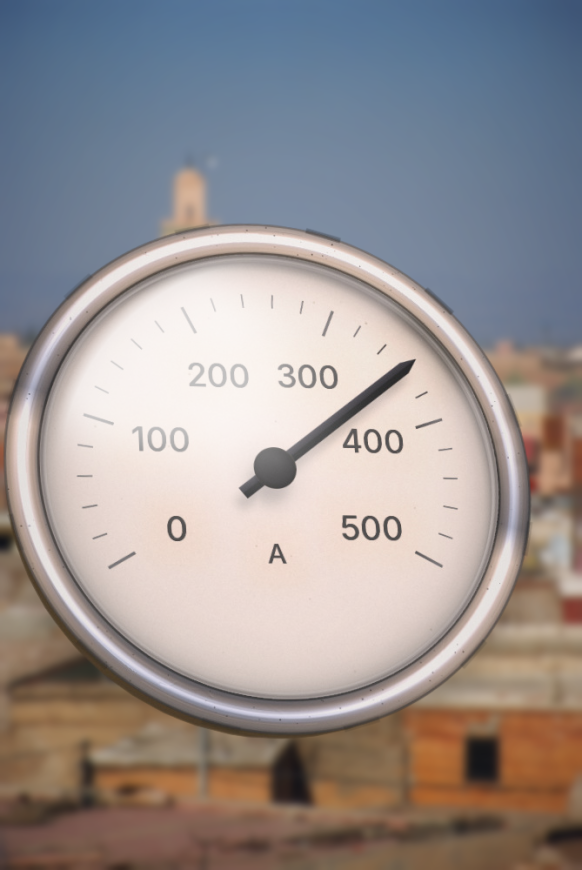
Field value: 360 A
